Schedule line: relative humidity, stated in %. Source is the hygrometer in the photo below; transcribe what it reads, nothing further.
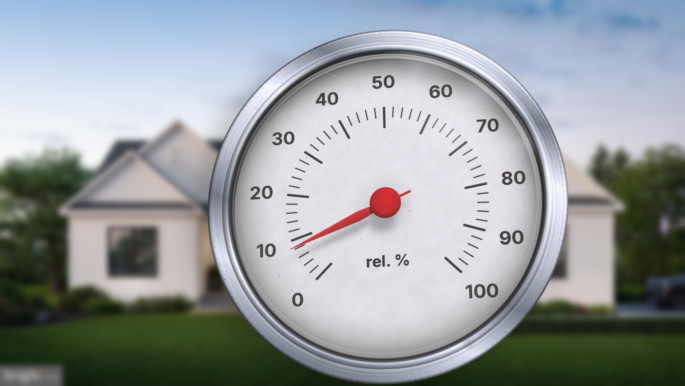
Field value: 8 %
